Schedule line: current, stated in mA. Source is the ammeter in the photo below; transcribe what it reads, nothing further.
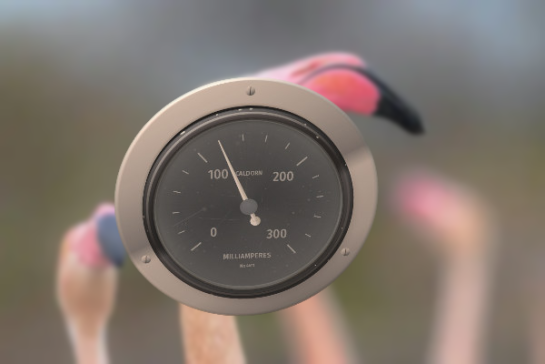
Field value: 120 mA
